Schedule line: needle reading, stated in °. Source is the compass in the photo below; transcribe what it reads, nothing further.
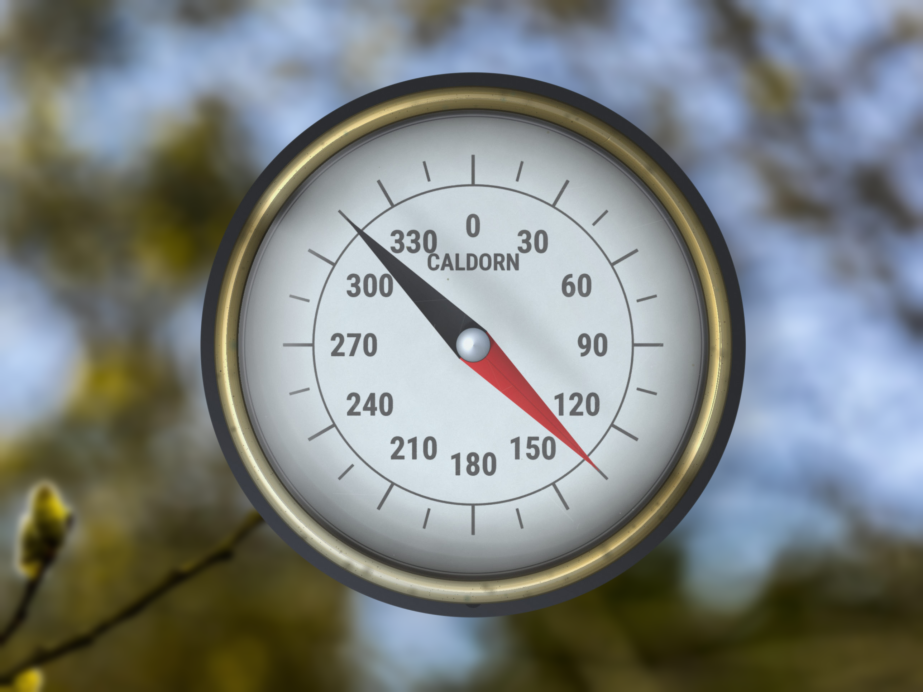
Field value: 135 °
